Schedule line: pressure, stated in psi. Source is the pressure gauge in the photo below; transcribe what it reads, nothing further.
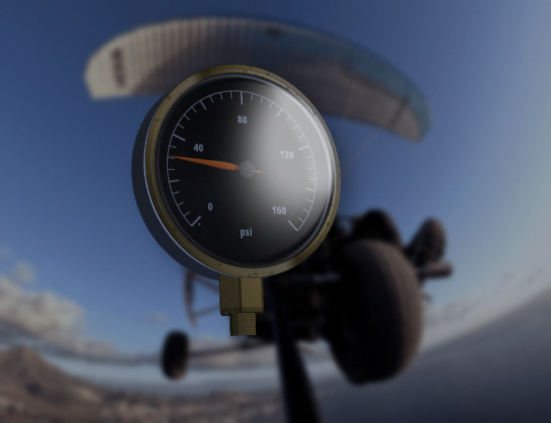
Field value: 30 psi
